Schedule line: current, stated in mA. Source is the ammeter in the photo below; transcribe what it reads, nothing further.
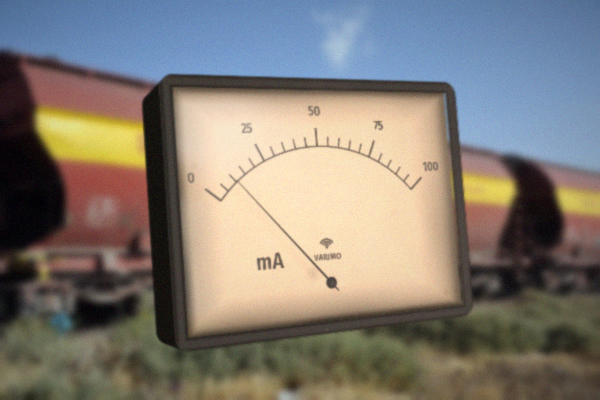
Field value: 10 mA
